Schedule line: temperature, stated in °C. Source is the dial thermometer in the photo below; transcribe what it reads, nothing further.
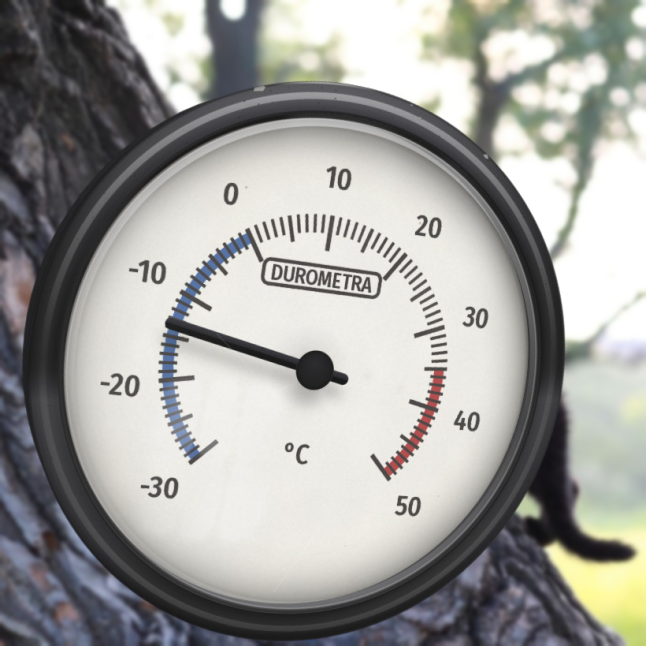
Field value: -13.5 °C
